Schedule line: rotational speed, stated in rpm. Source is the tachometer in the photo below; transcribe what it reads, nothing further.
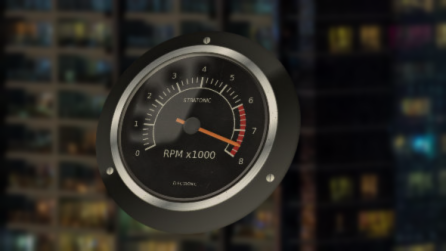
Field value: 7600 rpm
